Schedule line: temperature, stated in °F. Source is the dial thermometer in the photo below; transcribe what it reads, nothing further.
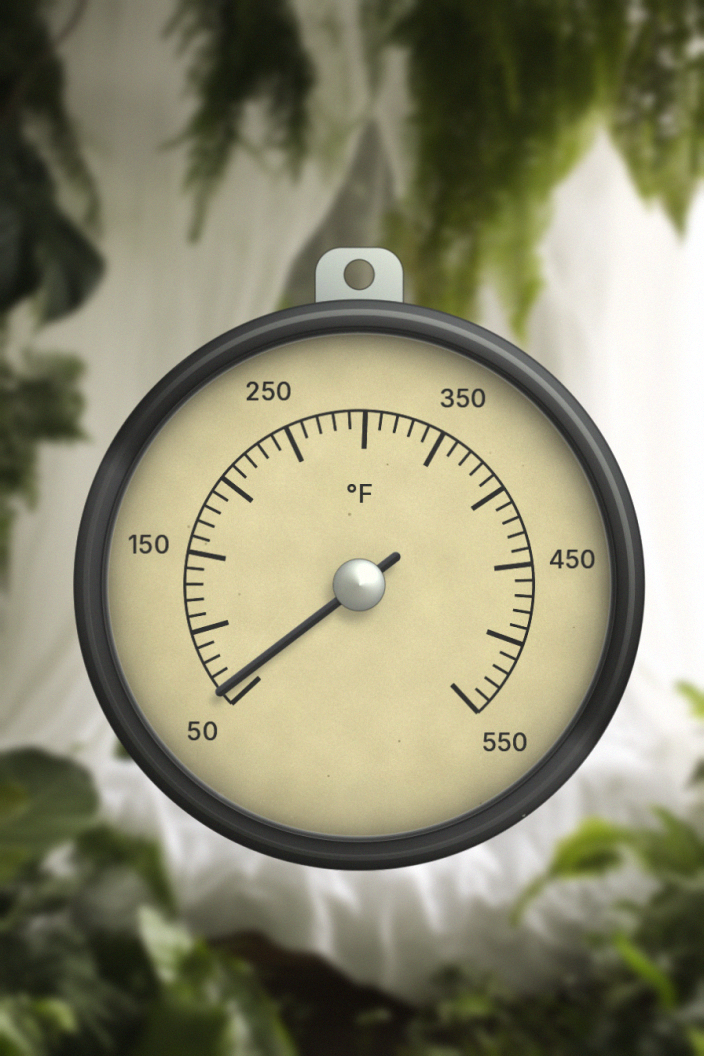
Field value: 60 °F
